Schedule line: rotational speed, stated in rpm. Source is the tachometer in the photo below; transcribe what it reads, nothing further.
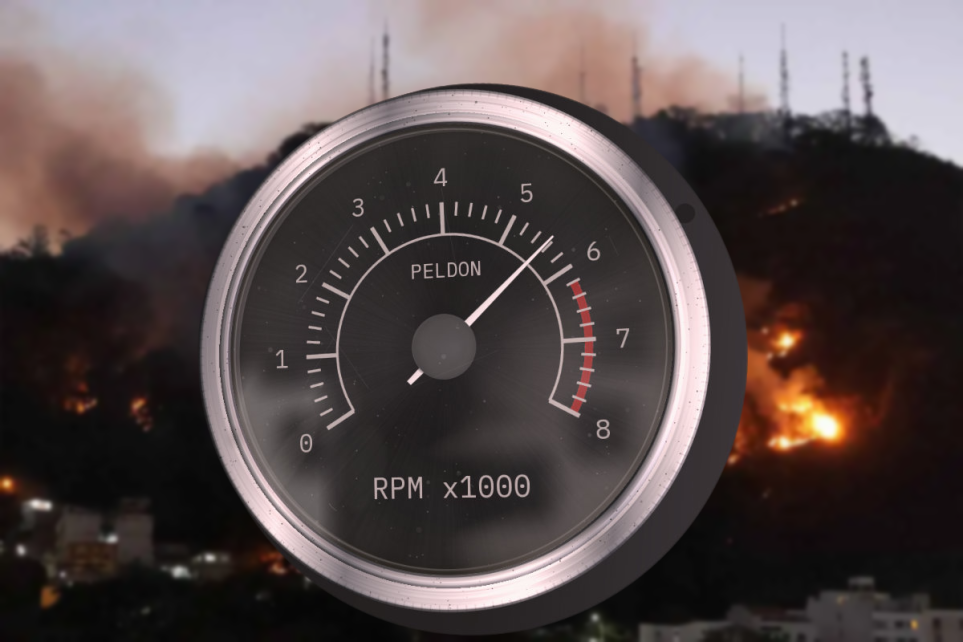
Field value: 5600 rpm
